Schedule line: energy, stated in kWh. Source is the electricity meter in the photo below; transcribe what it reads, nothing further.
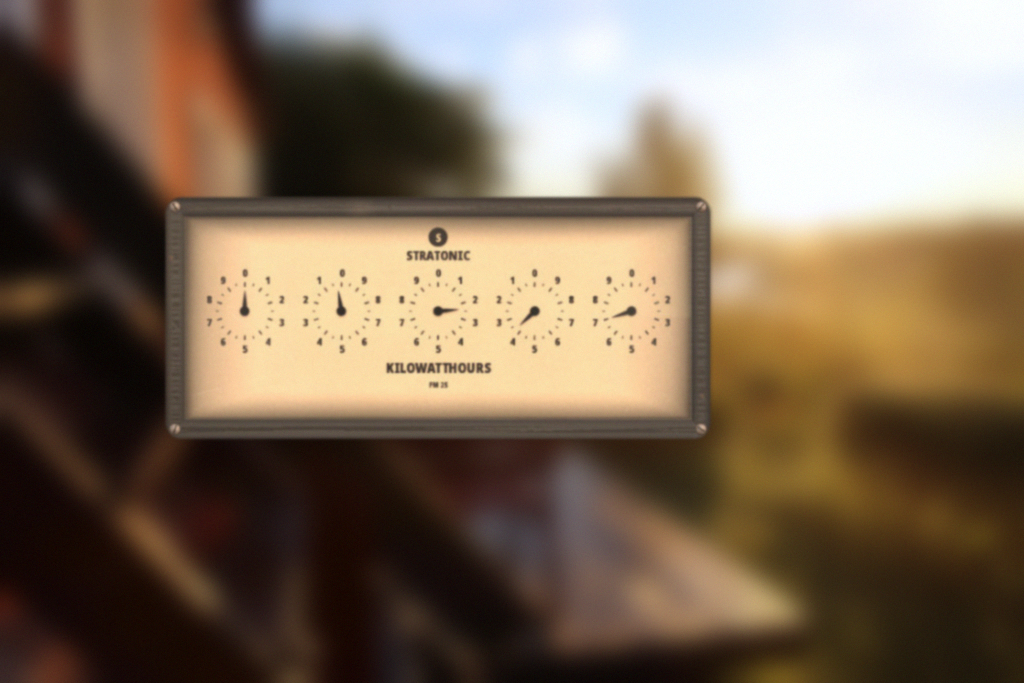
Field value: 237 kWh
